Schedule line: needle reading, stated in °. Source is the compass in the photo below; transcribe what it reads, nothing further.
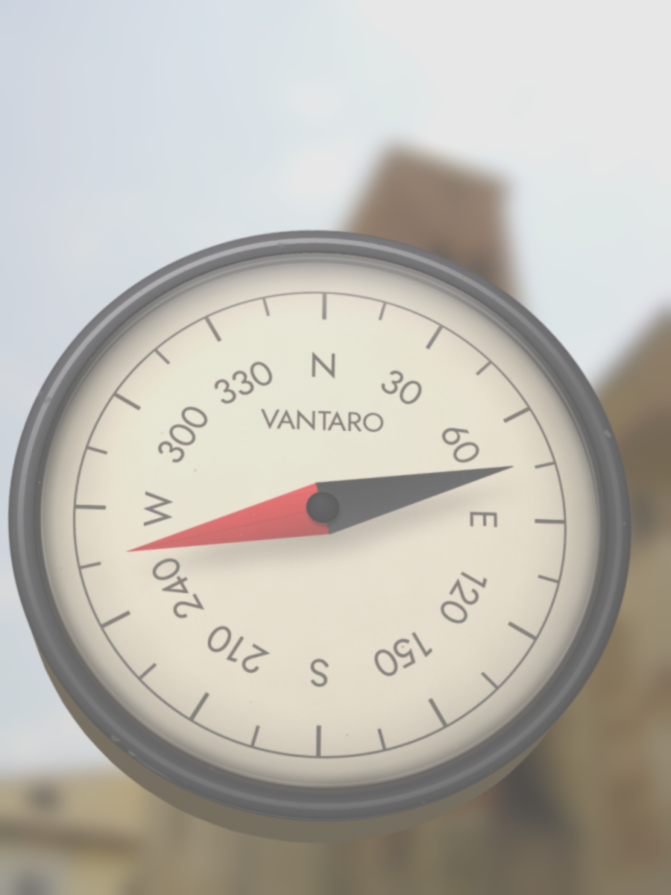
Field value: 255 °
